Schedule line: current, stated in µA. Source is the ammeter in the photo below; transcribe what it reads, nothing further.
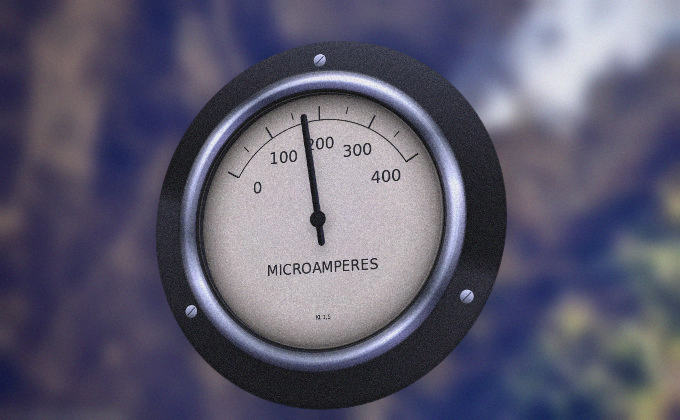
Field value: 175 µA
